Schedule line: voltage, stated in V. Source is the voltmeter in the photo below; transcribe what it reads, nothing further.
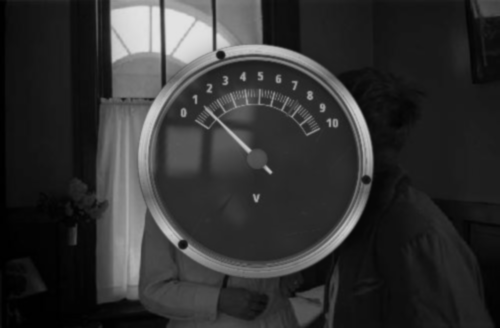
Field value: 1 V
